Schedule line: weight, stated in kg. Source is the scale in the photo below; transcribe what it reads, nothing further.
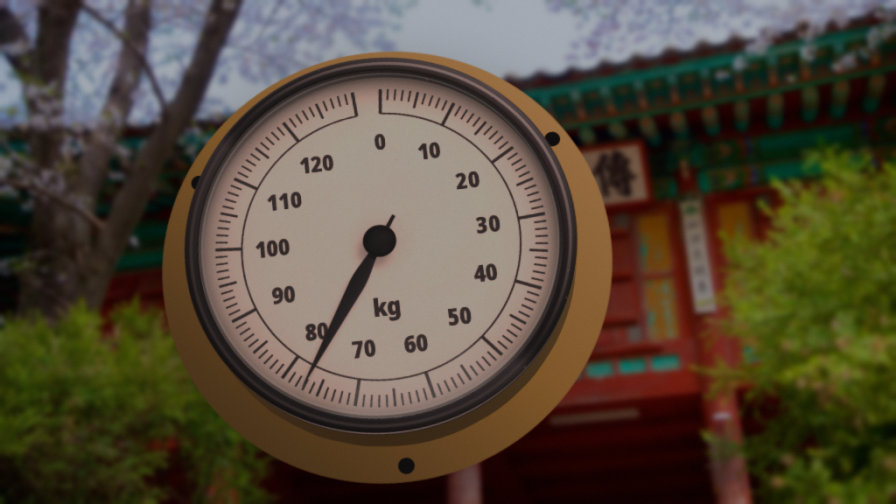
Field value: 77 kg
